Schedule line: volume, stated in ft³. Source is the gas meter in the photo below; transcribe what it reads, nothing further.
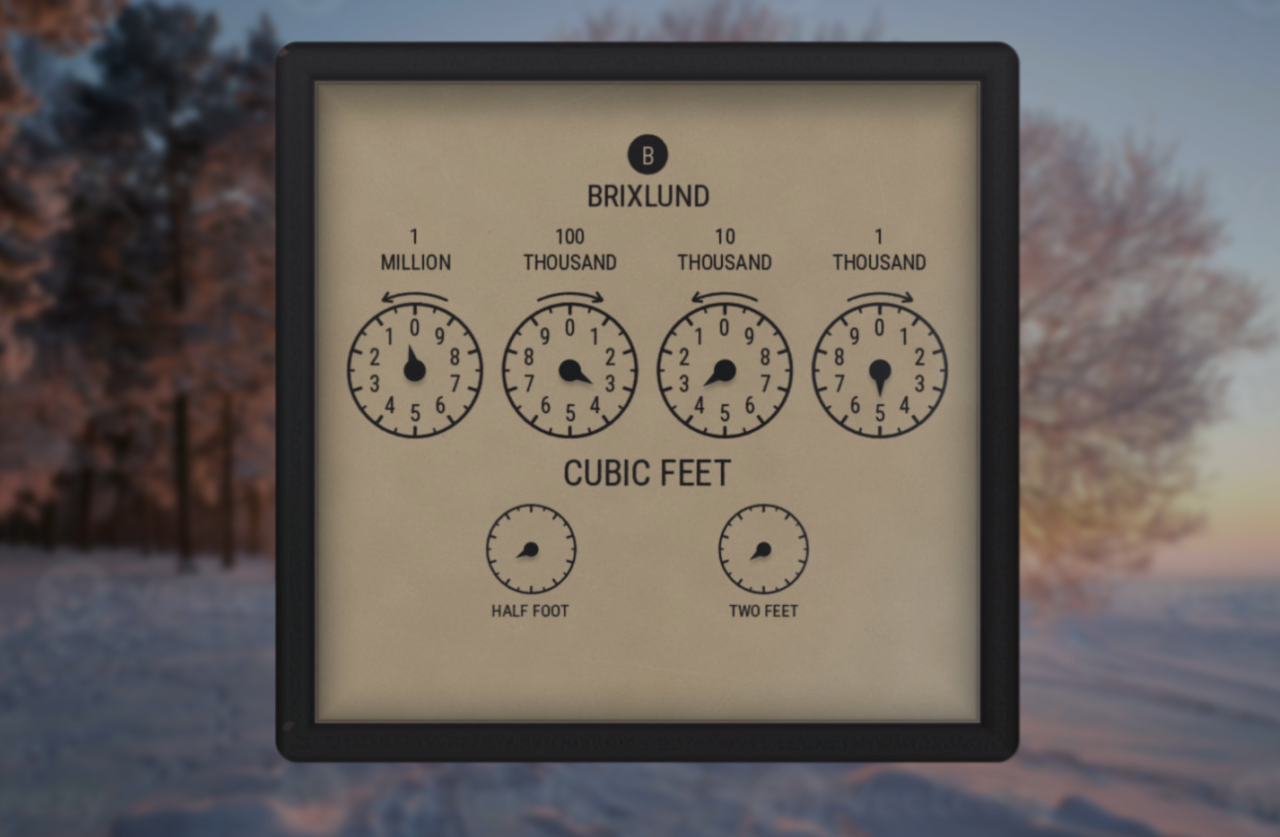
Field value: 33500 ft³
